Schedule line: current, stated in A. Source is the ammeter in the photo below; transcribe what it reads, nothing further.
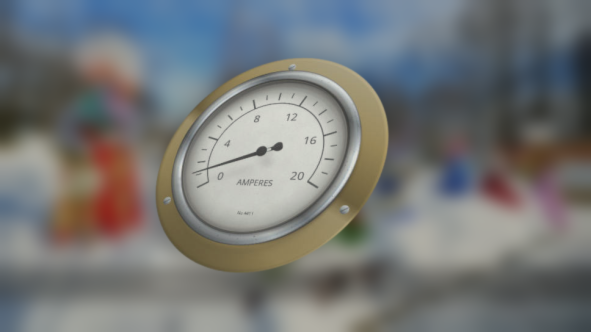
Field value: 1 A
